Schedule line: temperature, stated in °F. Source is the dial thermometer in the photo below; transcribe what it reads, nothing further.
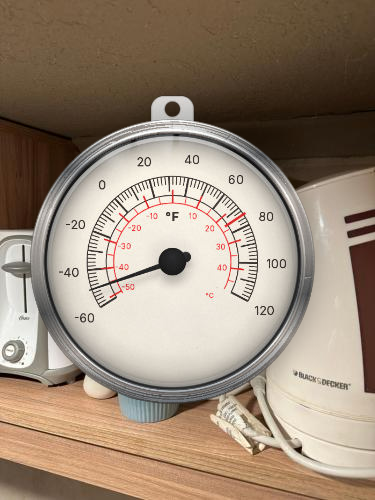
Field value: -50 °F
